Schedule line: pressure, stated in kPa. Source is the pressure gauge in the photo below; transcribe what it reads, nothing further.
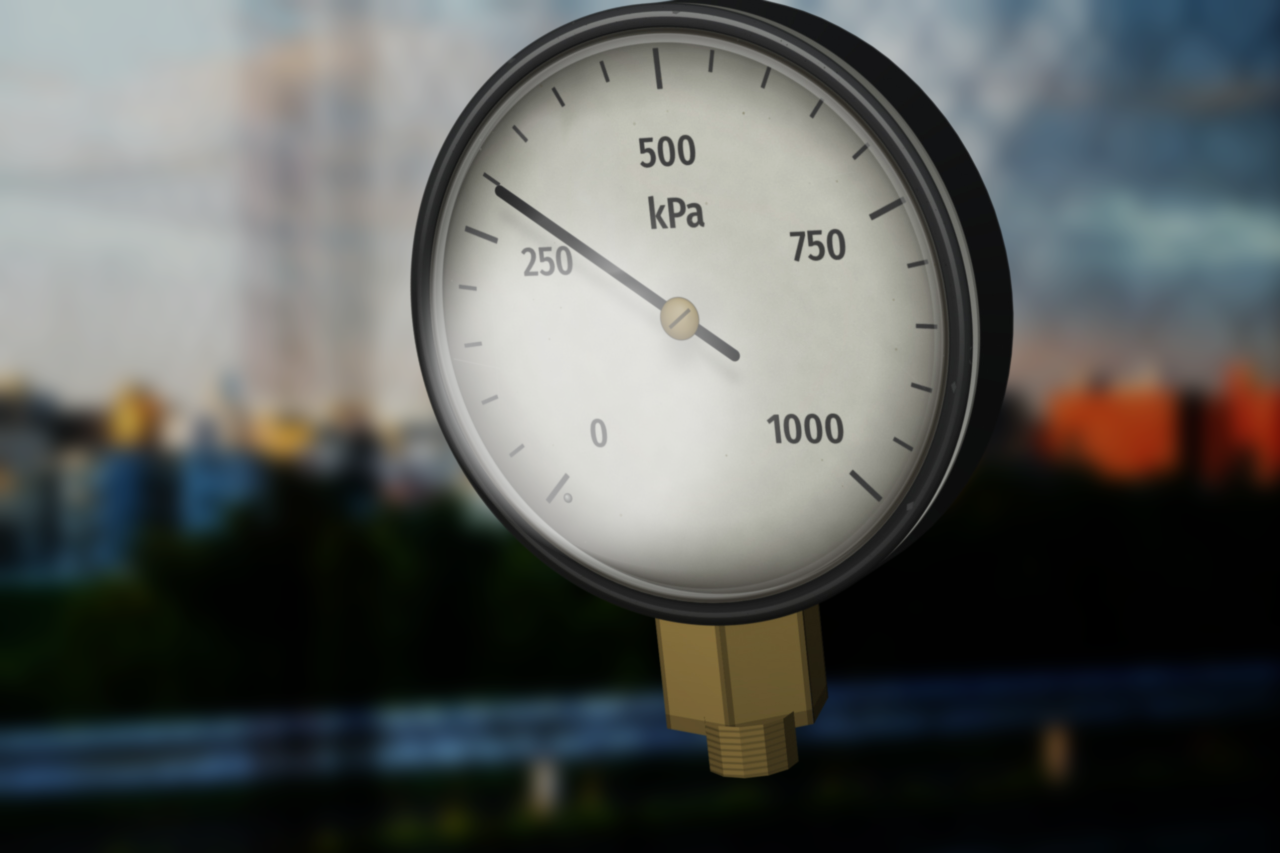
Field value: 300 kPa
